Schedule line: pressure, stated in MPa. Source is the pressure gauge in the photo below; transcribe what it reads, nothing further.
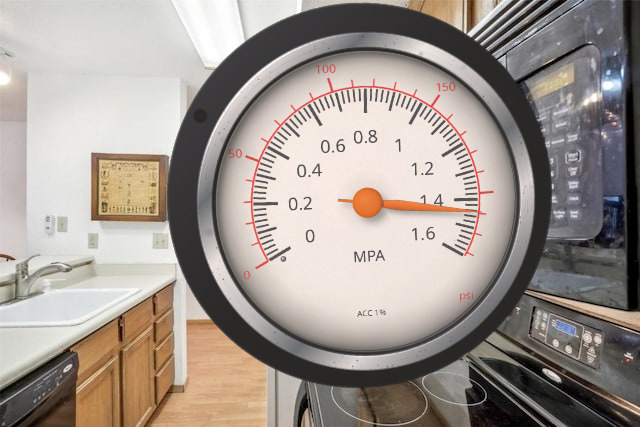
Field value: 1.44 MPa
